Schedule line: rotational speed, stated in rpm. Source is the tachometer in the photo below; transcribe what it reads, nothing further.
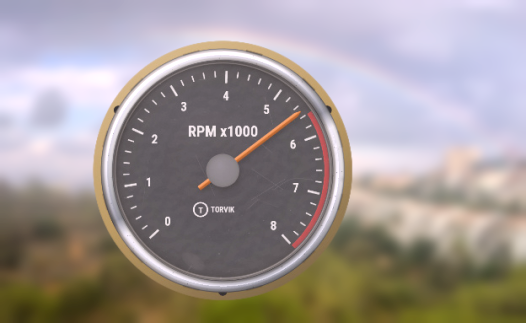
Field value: 5500 rpm
